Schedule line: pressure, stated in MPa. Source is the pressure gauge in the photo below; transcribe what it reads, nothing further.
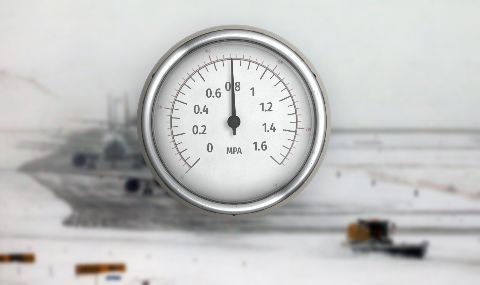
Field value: 0.8 MPa
